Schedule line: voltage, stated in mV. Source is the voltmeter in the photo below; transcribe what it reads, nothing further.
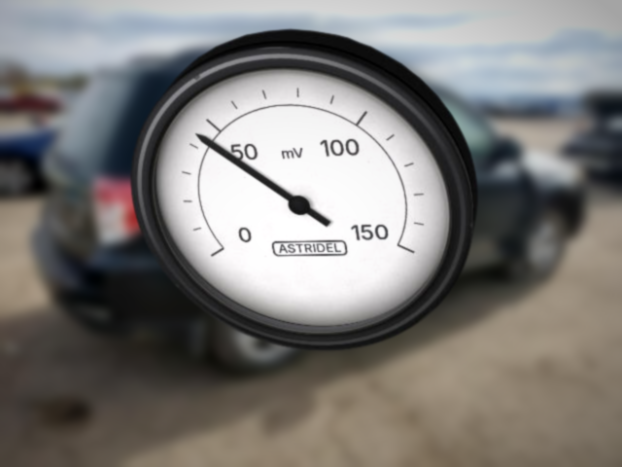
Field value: 45 mV
